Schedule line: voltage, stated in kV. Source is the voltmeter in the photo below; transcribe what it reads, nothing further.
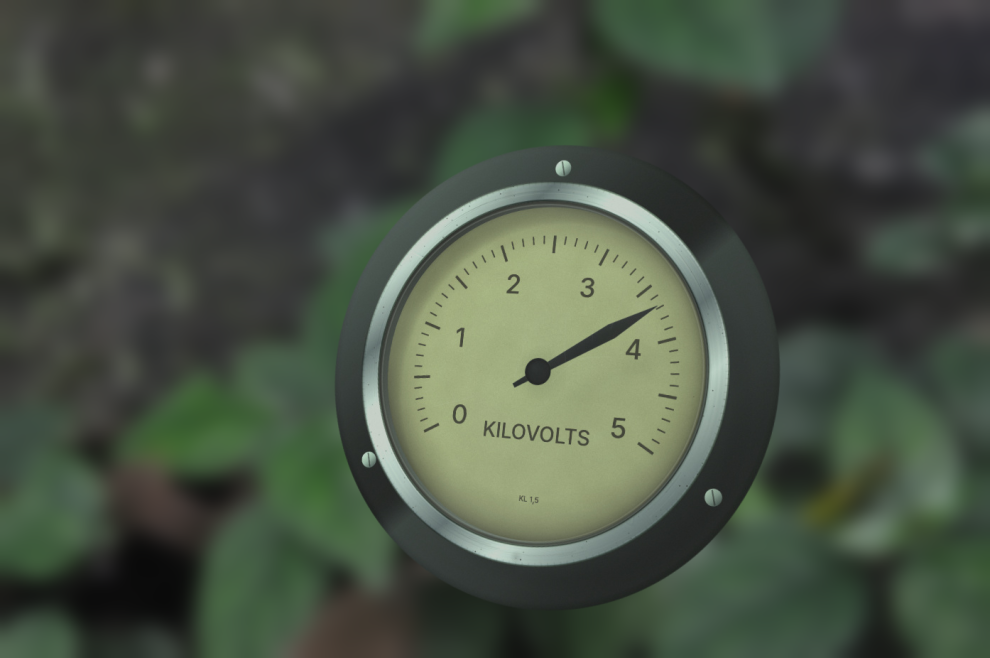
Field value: 3.7 kV
